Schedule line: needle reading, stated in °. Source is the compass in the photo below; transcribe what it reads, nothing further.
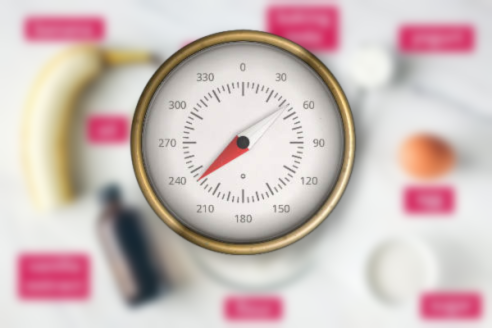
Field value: 230 °
